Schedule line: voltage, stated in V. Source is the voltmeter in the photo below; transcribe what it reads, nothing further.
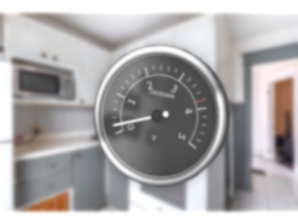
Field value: 0.2 V
